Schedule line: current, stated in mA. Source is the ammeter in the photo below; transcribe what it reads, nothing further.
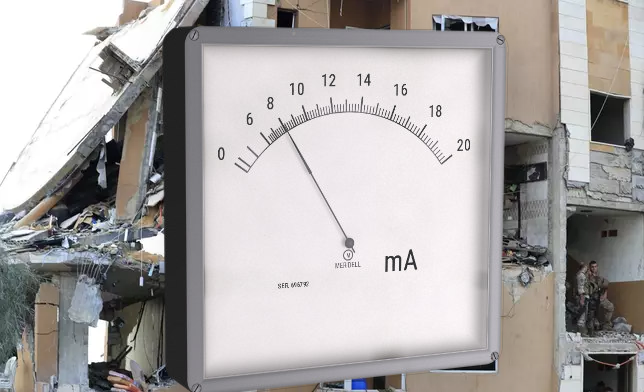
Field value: 8 mA
